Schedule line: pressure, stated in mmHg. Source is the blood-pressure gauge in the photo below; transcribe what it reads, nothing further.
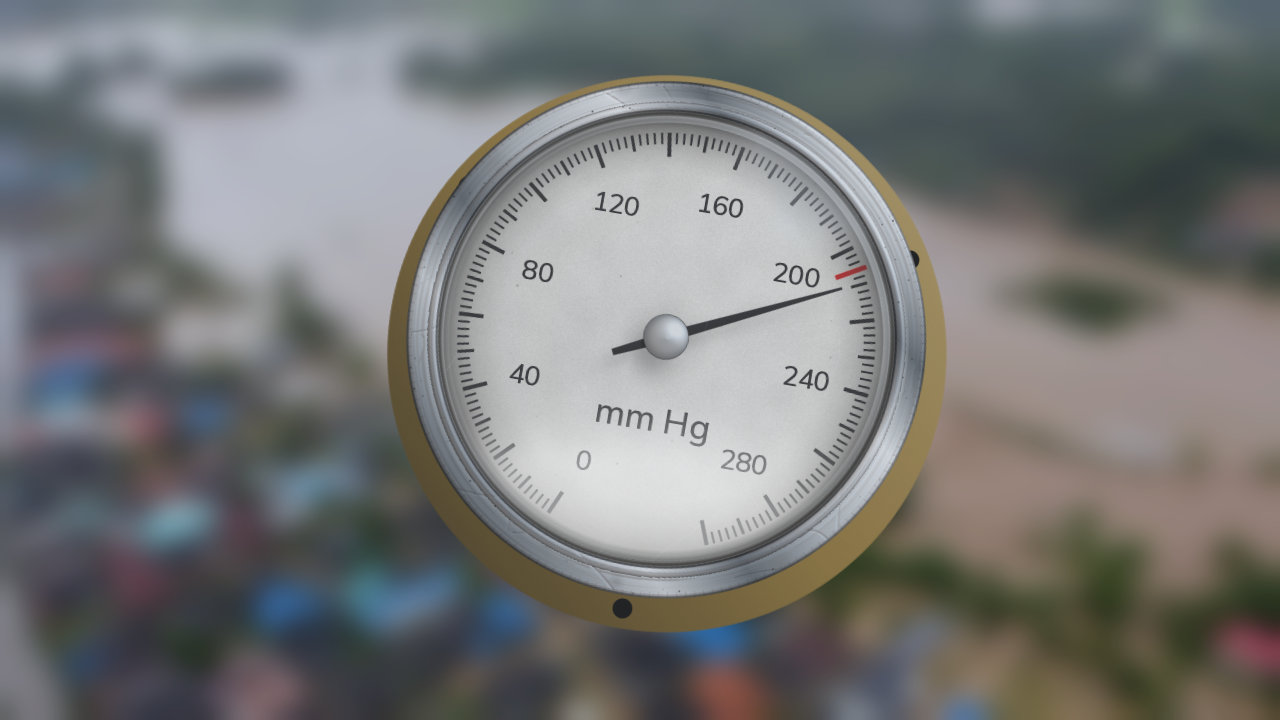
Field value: 210 mmHg
